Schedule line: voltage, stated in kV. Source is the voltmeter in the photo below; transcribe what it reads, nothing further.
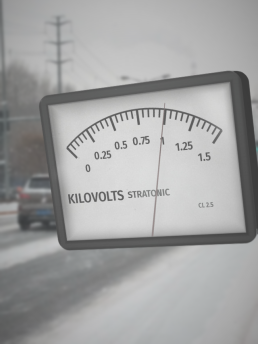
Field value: 1 kV
